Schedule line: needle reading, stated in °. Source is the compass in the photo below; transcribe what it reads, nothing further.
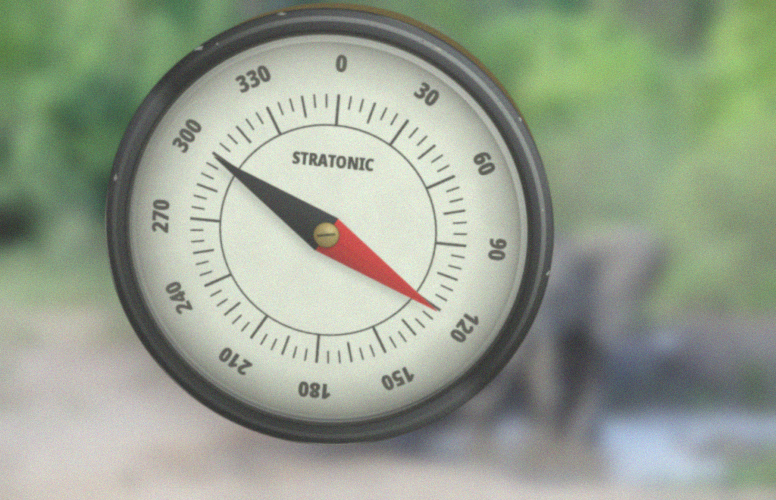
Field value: 120 °
